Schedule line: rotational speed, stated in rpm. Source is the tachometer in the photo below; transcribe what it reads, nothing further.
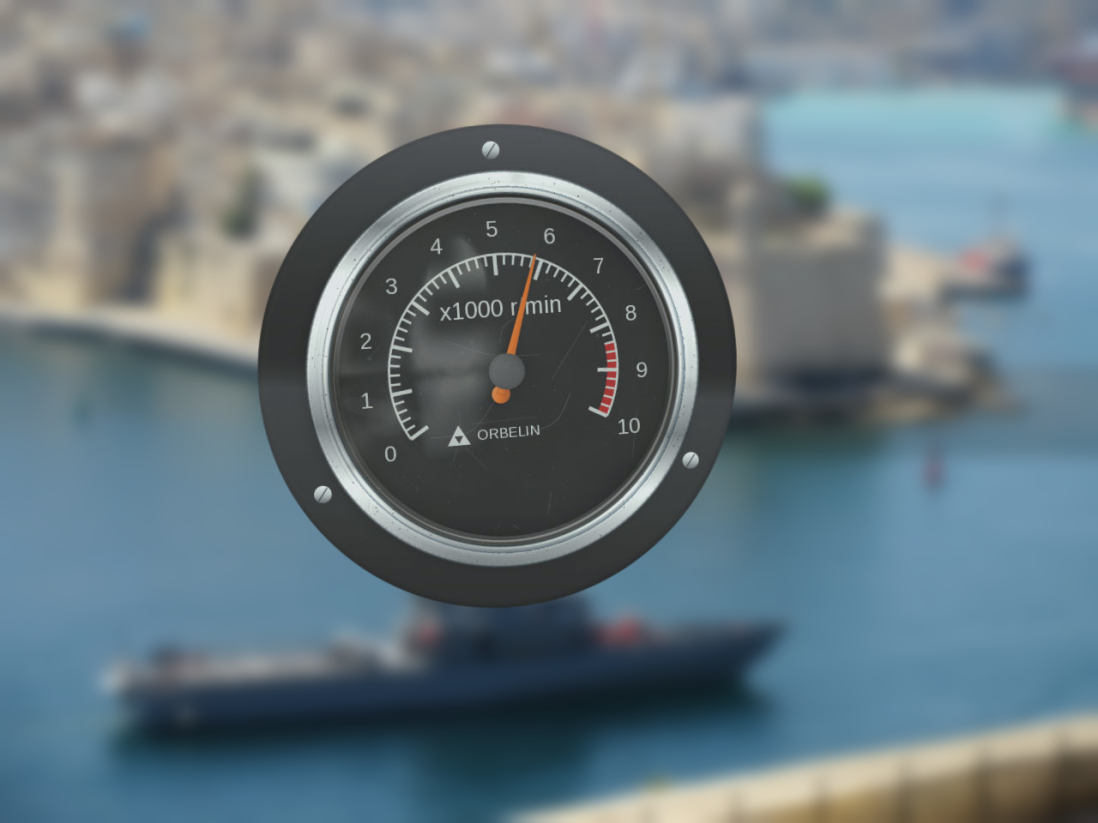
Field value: 5800 rpm
